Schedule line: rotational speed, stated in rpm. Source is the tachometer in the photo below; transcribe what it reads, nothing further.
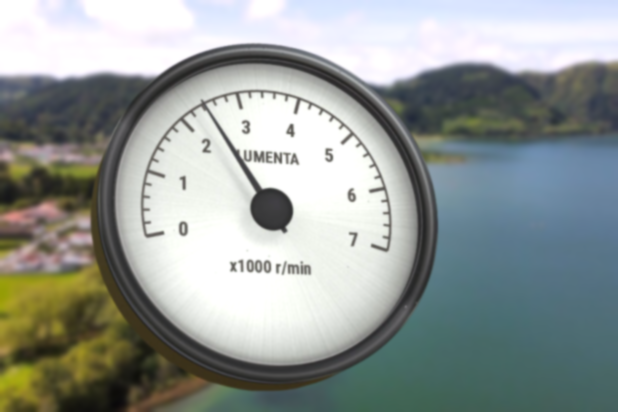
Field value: 2400 rpm
